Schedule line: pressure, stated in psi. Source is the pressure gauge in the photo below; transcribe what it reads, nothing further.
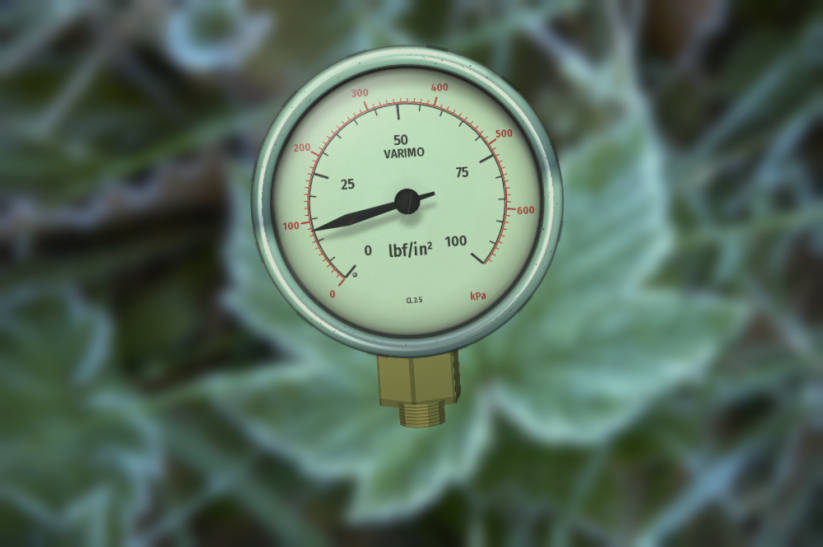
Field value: 12.5 psi
